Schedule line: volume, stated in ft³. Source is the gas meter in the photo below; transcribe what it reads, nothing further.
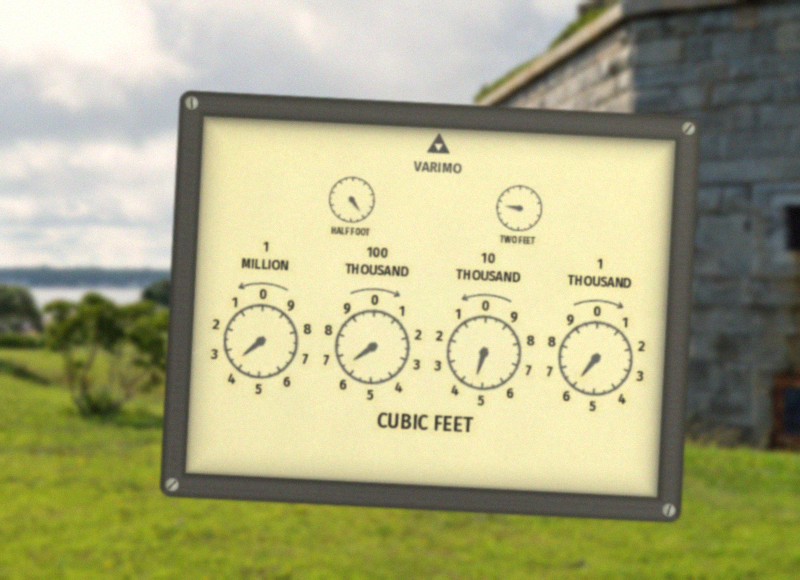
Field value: 364600 ft³
